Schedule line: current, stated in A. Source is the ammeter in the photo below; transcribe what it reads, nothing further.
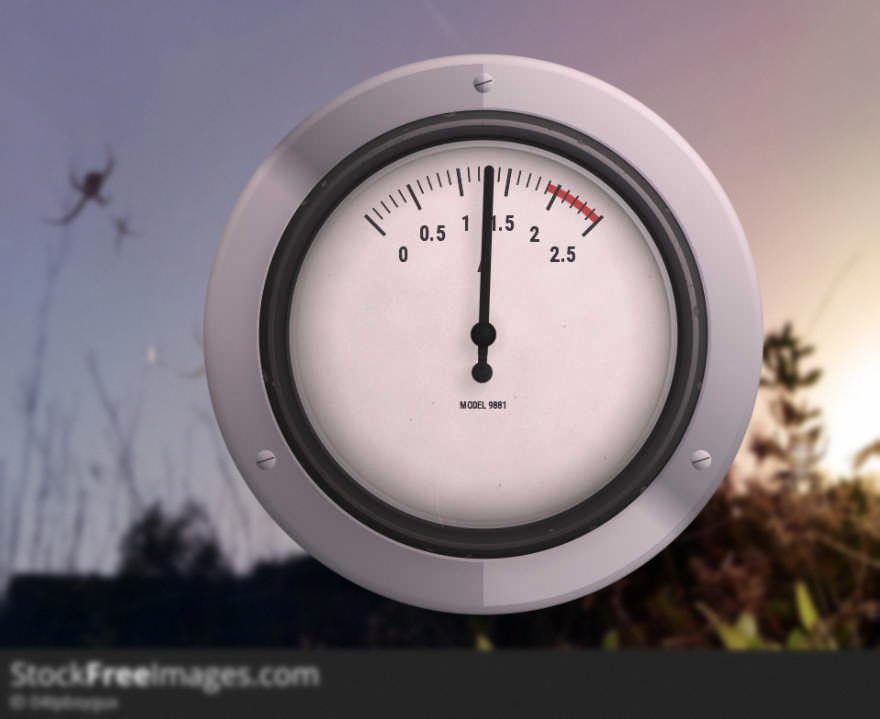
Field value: 1.3 A
